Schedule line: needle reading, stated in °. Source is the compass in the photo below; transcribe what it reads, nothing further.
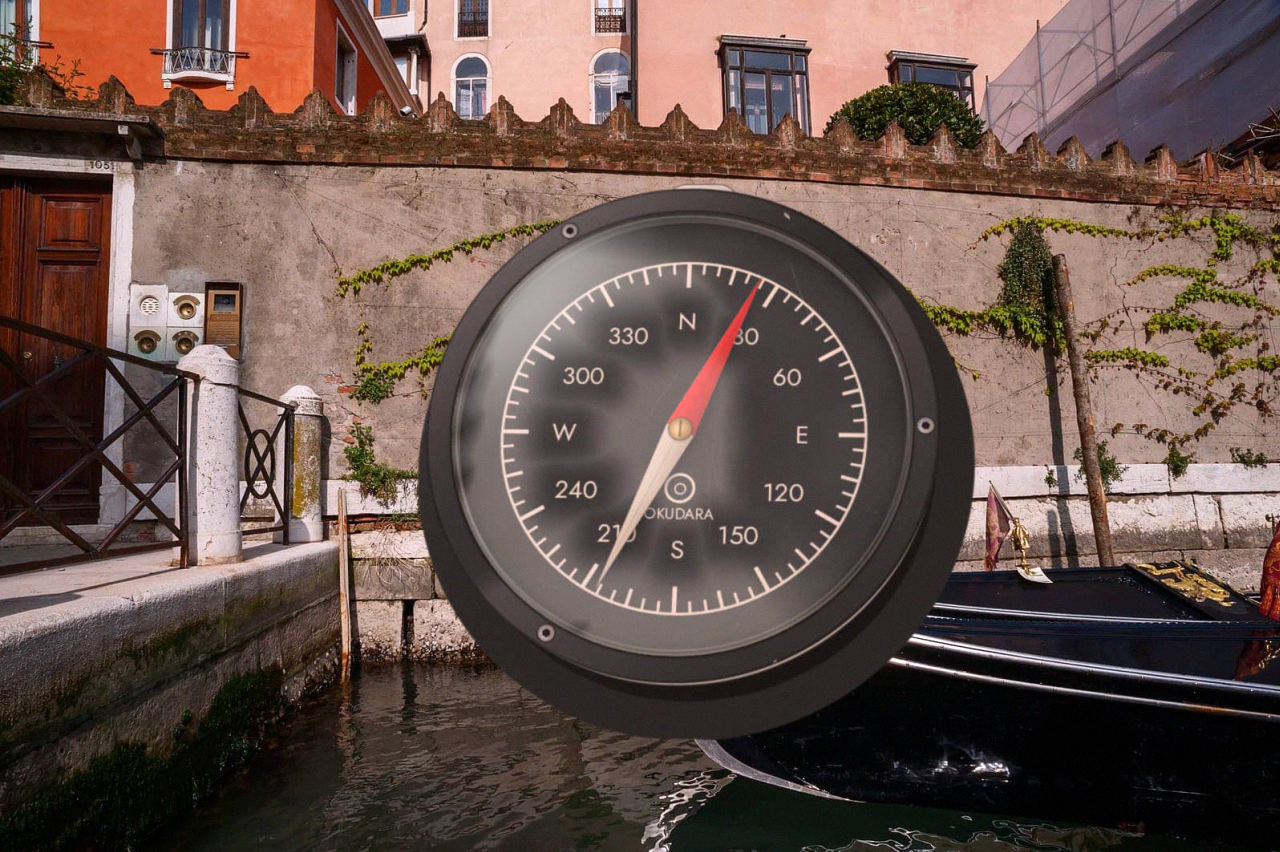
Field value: 25 °
